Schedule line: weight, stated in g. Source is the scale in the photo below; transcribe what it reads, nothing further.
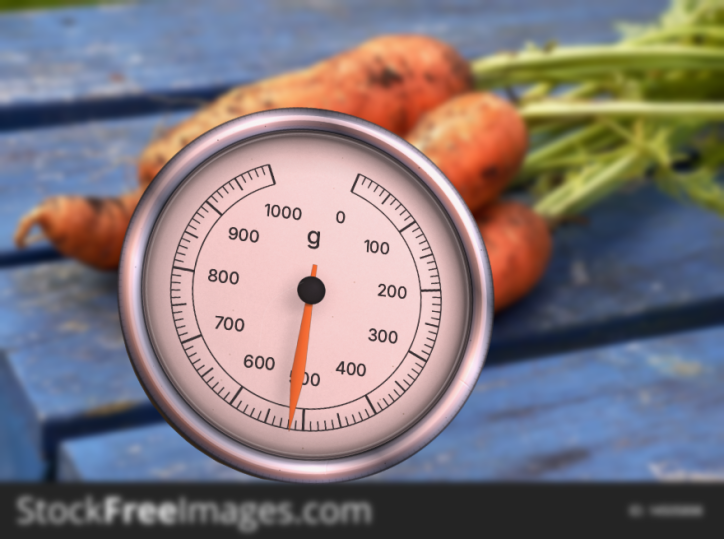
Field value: 520 g
